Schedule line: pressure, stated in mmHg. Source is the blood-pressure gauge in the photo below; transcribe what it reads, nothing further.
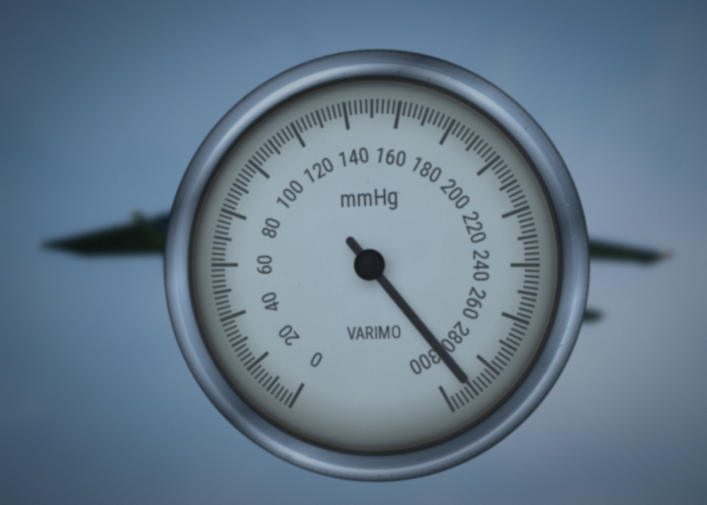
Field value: 290 mmHg
